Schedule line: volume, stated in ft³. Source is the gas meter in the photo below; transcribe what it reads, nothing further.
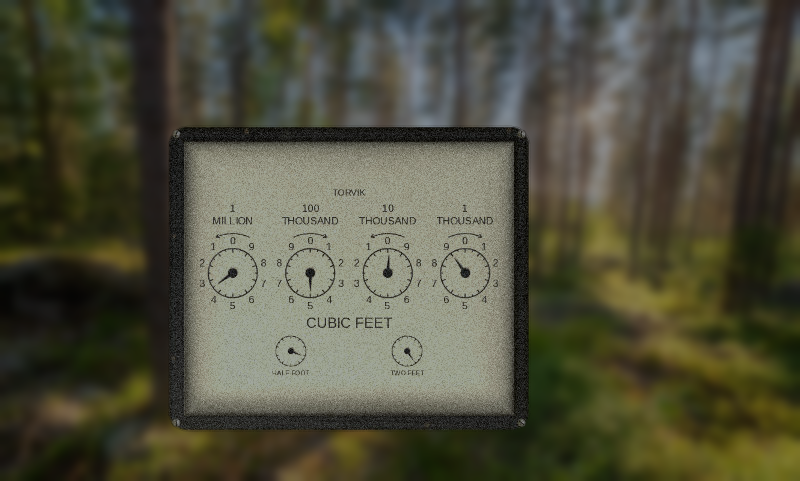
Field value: 349900 ft³
